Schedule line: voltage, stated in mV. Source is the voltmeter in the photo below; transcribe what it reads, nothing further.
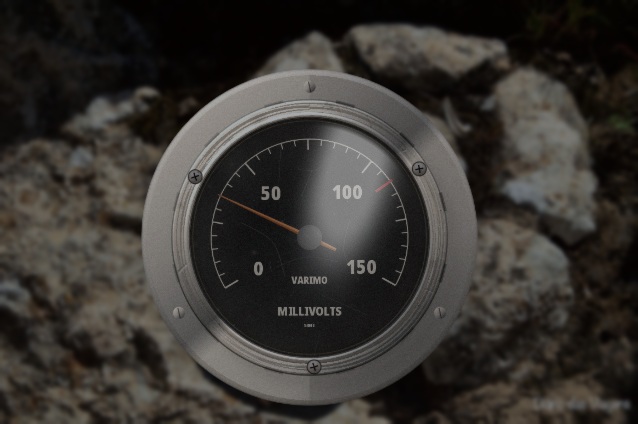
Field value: 35 mV
